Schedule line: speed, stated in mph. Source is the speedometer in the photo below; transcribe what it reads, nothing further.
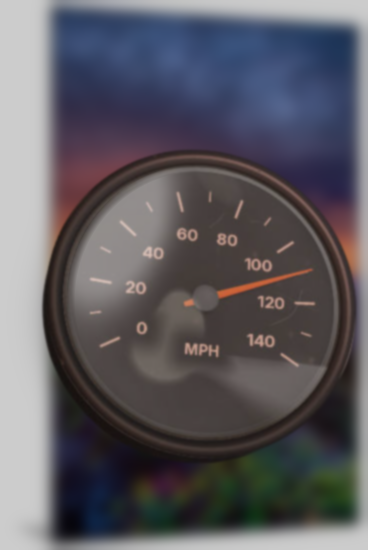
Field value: 110 mph
